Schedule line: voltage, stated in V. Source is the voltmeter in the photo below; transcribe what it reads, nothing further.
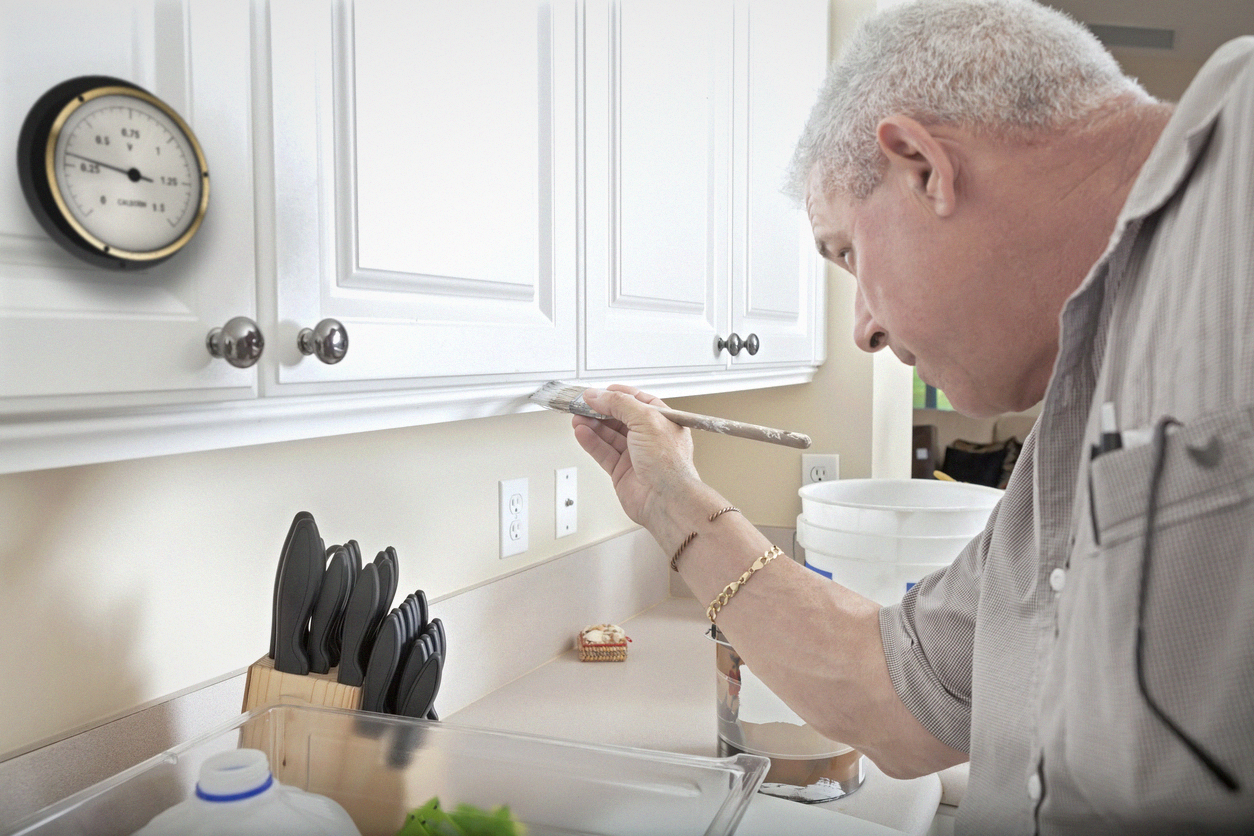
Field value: 0.3 V
